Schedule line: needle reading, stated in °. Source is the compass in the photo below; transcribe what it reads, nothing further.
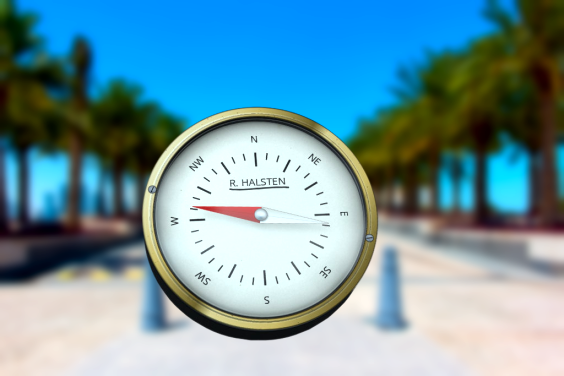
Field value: 280 °
